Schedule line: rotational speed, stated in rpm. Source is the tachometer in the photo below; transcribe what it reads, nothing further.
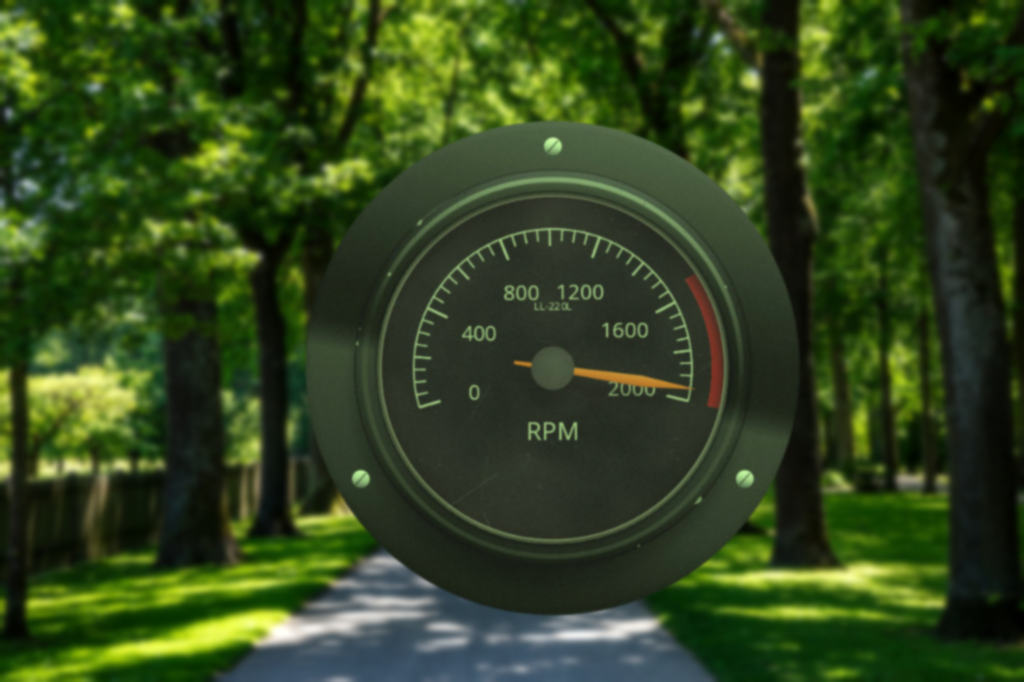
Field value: 1950 rpm
